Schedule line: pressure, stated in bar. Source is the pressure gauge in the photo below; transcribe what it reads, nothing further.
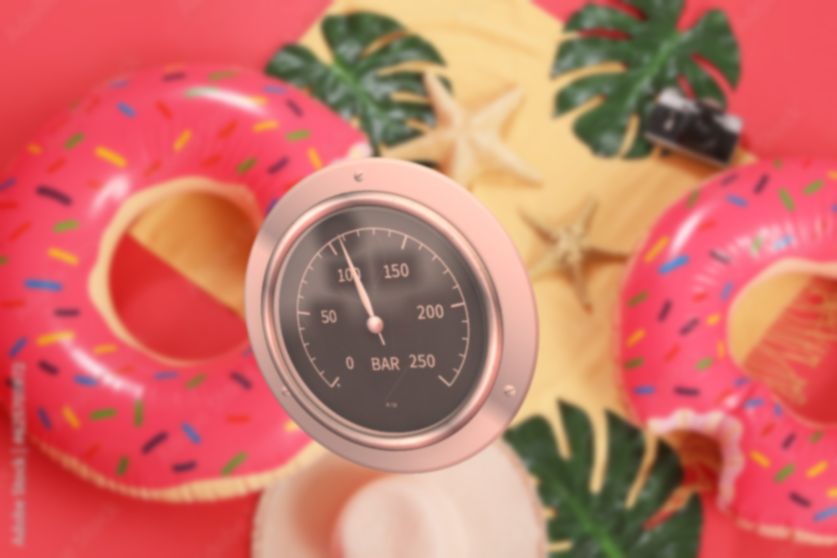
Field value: 110 bar
